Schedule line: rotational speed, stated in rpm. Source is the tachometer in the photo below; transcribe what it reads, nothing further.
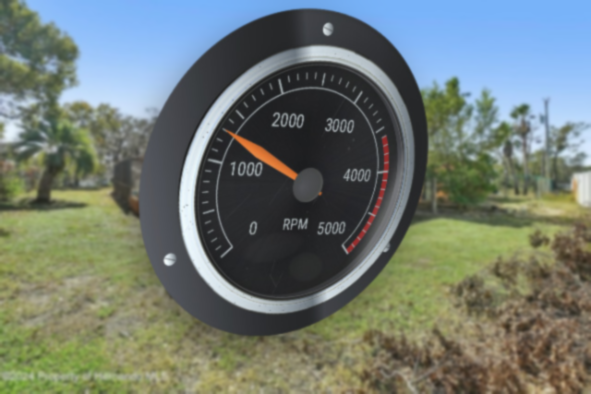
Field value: 1300 rpm
